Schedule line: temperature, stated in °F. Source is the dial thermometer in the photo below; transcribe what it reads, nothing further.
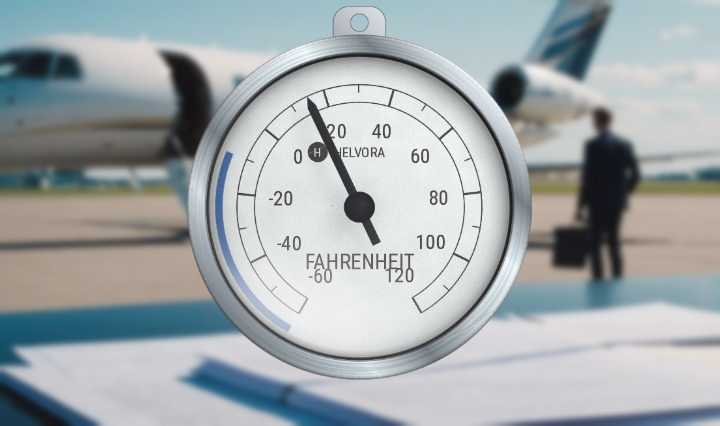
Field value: 15 °F
